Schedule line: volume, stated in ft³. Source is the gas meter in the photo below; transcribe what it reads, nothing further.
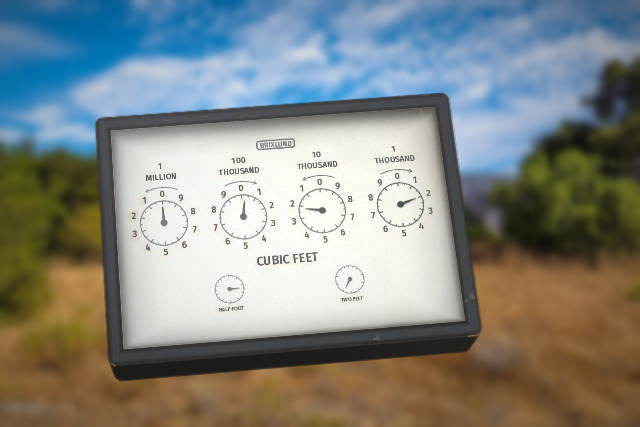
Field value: 2200 ft³
